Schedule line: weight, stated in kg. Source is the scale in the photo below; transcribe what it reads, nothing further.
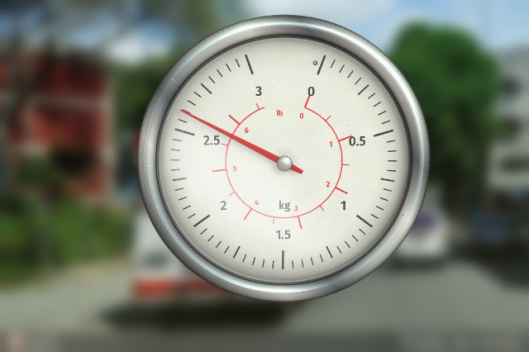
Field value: 2.6 kg
